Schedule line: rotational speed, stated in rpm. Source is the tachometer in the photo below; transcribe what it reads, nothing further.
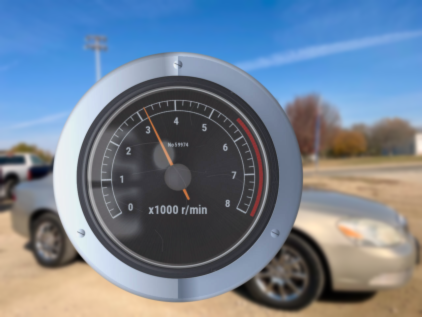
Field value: 3200 rpm
